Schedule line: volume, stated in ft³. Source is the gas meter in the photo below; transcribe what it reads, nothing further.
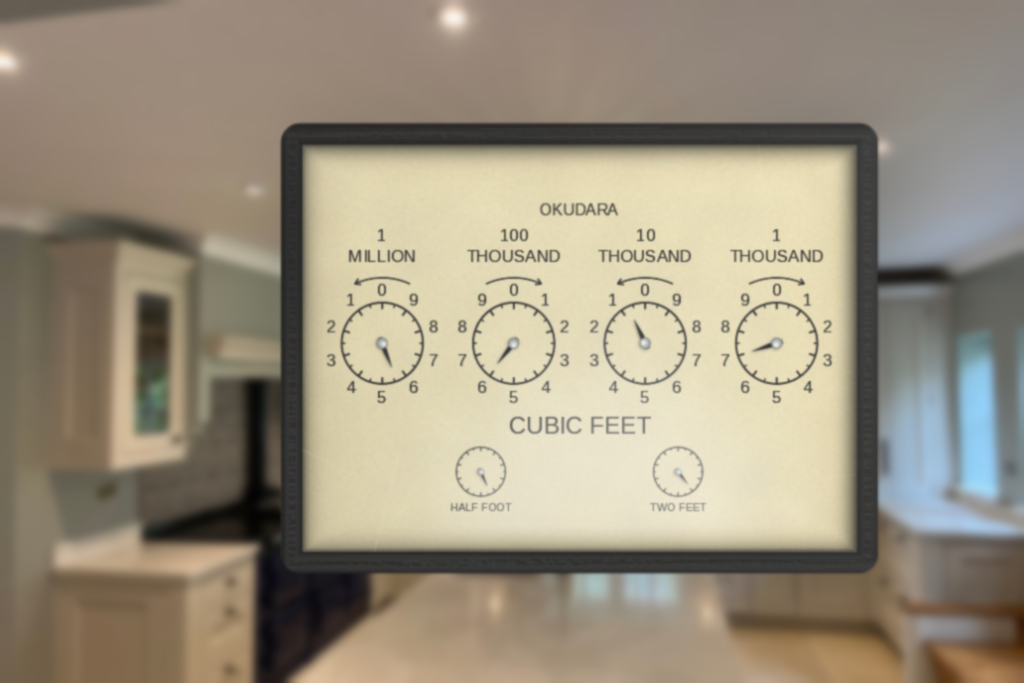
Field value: 560700 ft³
